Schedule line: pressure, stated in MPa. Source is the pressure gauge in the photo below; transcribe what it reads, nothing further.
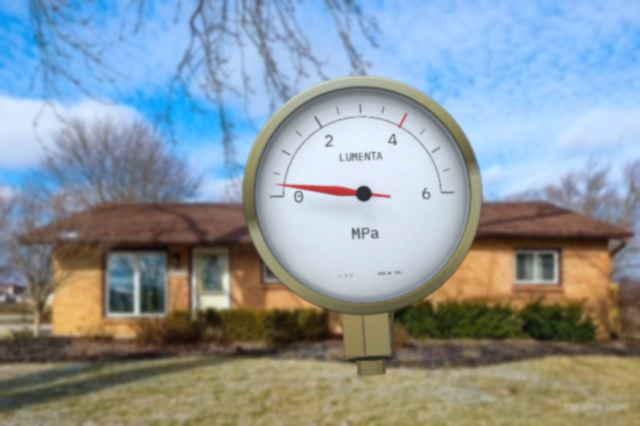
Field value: 0.25 MPa
